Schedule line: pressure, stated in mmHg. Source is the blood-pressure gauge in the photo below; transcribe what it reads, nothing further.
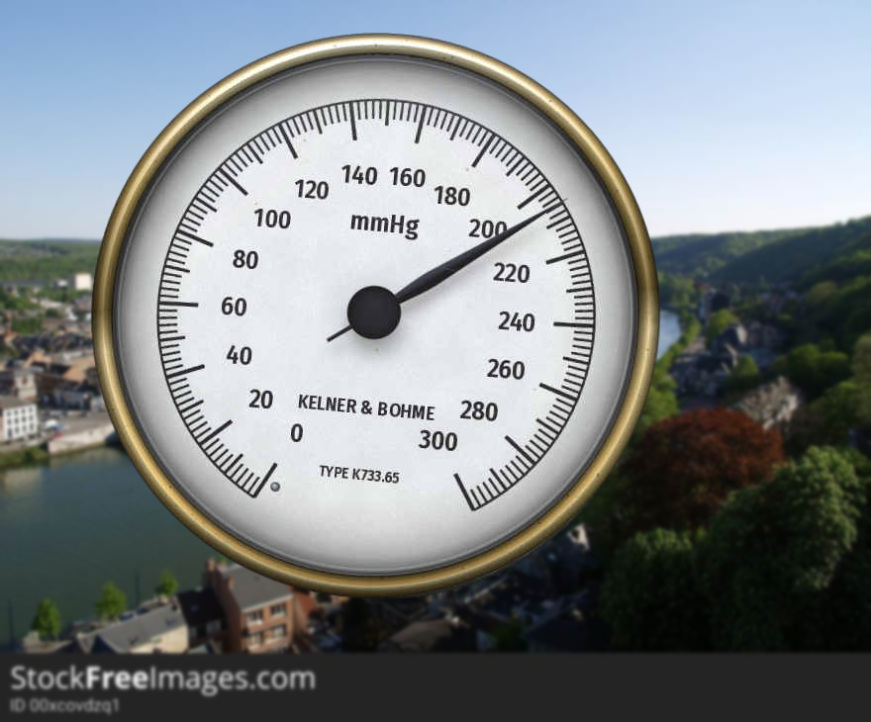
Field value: 206 mmHg
